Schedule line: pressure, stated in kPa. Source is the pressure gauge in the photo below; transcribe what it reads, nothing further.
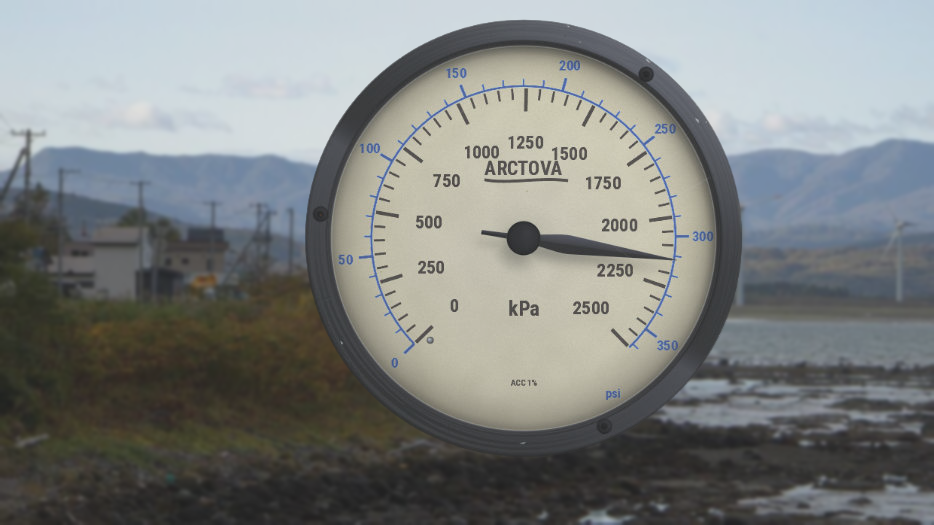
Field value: 2150 kPa
